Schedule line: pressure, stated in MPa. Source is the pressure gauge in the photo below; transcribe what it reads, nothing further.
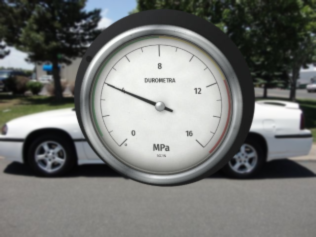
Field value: 4 MPa
